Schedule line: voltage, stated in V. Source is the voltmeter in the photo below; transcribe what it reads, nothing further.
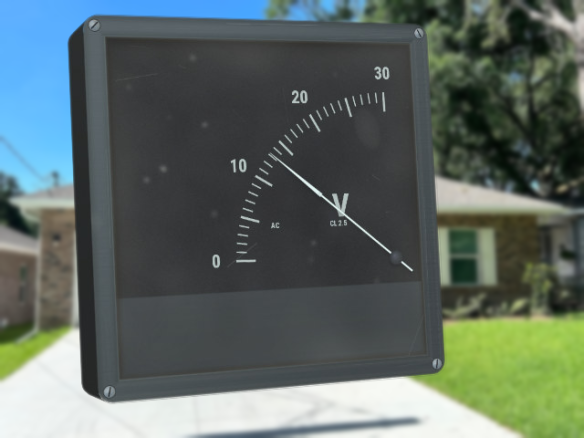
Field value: 13 V
